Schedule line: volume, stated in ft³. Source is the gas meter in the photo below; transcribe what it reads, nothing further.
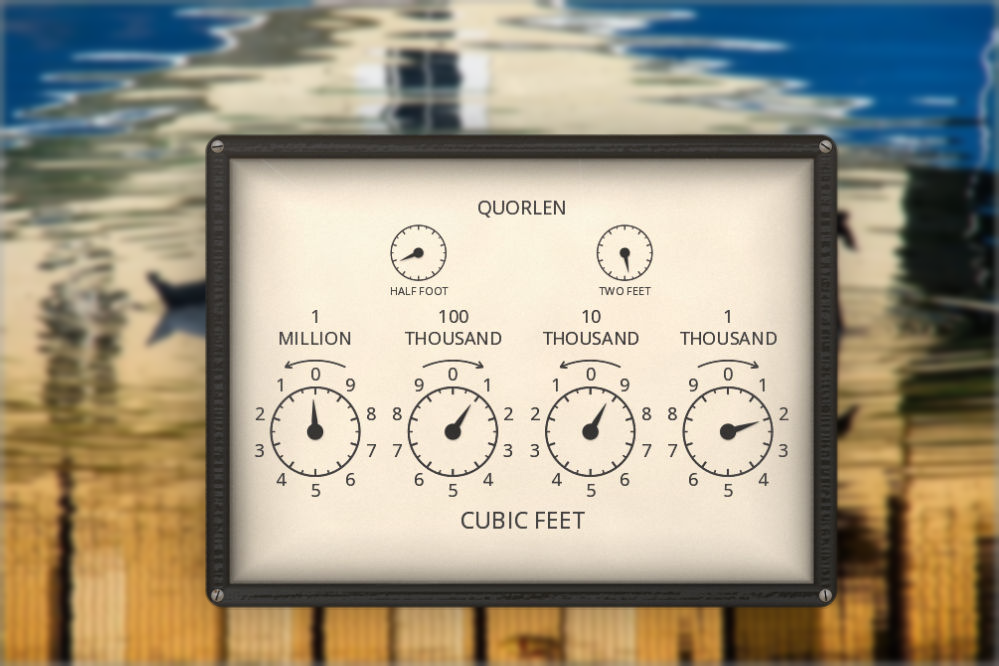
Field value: 9200 ft³
